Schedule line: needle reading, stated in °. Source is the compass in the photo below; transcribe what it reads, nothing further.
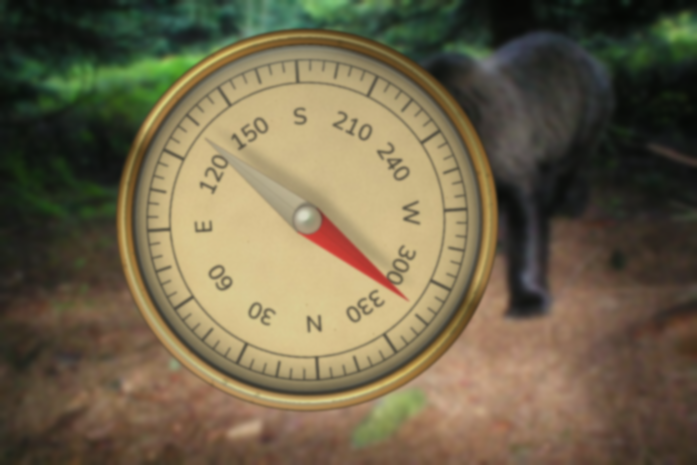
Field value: 312.5 °
